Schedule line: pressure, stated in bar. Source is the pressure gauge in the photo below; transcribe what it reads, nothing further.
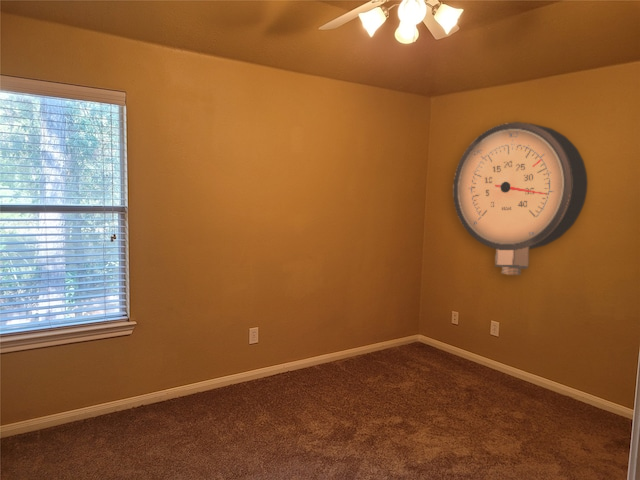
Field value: 35 bar
